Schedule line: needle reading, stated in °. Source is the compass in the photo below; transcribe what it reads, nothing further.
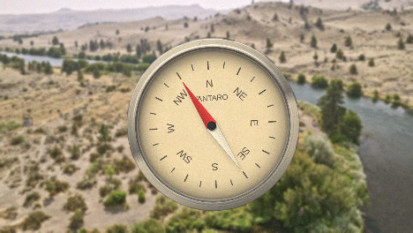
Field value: 330 °
